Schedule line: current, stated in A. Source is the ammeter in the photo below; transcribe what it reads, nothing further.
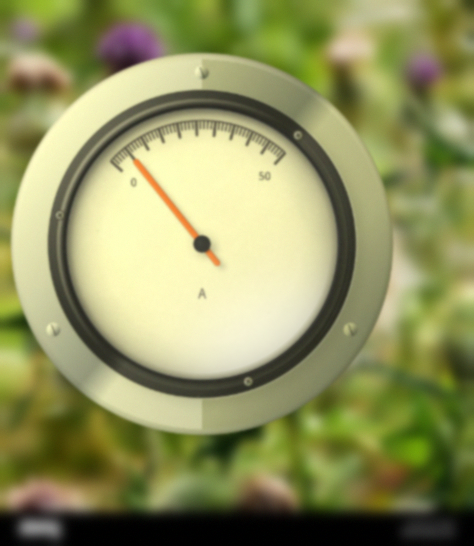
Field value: 5 A
